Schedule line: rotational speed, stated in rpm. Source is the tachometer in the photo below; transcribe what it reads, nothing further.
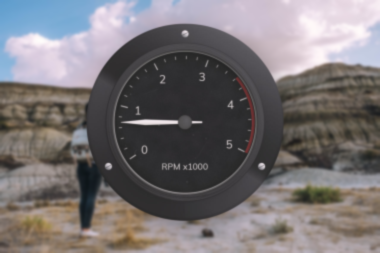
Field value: 700 rpm
